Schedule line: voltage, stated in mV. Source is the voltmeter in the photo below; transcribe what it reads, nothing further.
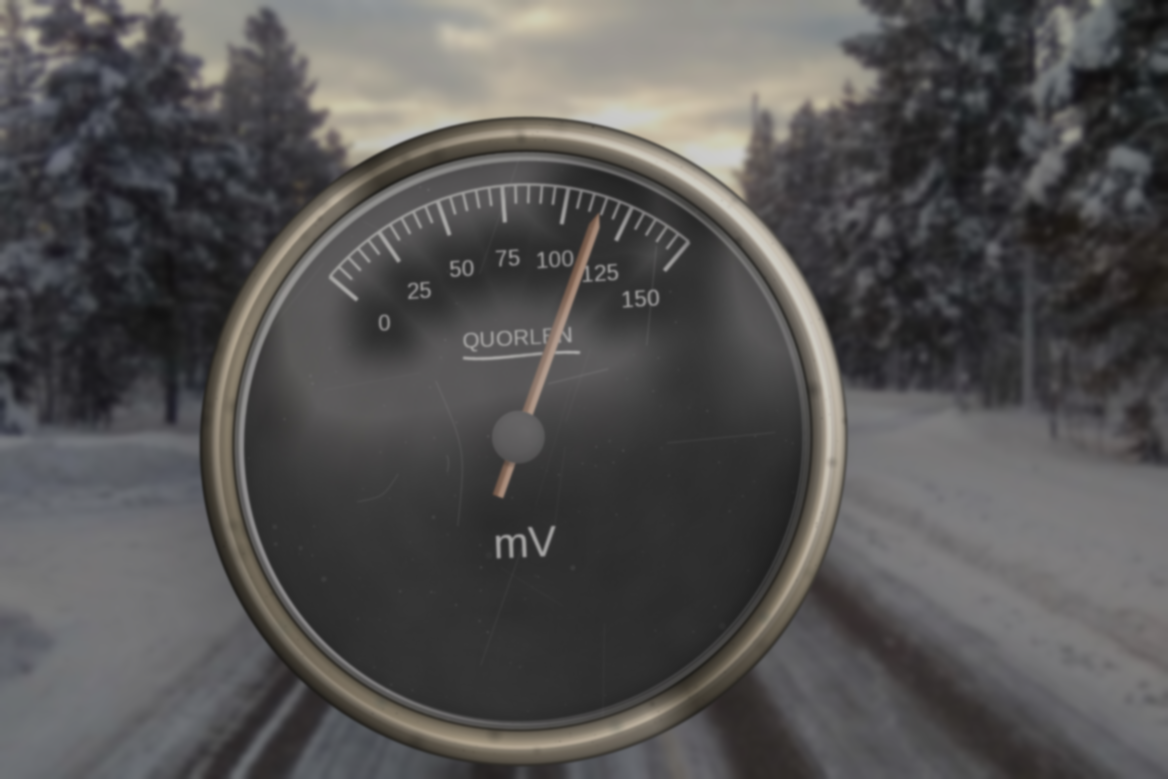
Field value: 115 mV
